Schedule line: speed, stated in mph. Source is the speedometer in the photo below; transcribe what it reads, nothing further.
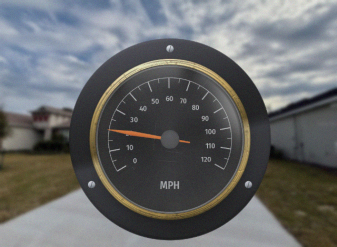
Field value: 20 mph
